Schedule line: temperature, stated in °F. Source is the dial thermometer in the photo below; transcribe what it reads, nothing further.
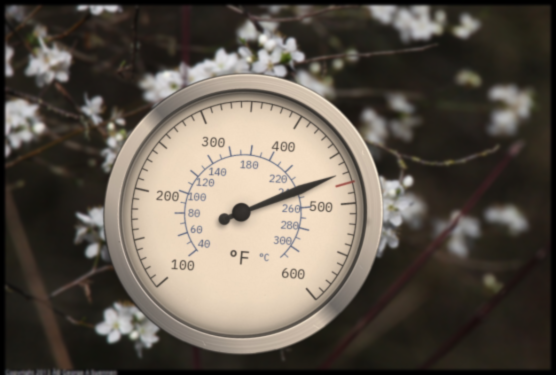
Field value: 470 °F
